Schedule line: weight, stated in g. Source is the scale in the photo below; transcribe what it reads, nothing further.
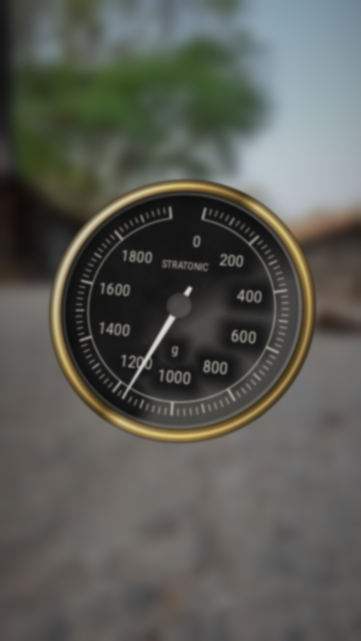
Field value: 1160 g
